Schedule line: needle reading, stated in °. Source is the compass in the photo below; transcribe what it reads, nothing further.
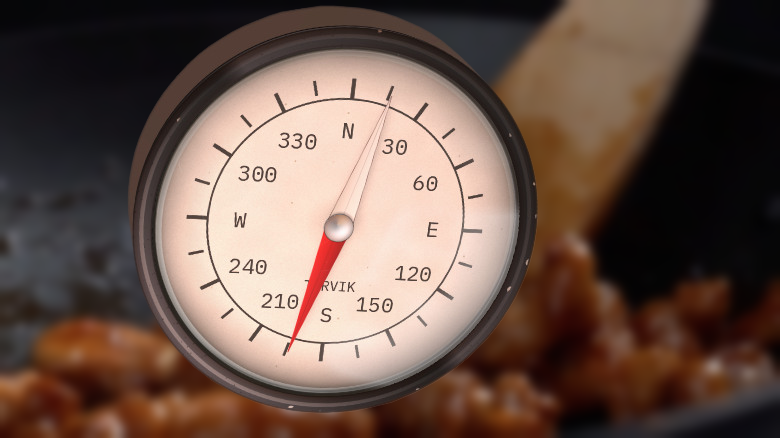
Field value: 195 °
